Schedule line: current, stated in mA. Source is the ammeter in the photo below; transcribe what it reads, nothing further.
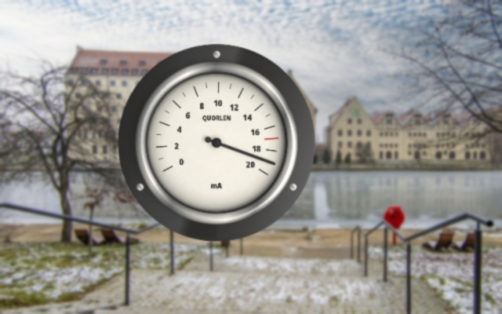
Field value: 19 mA
